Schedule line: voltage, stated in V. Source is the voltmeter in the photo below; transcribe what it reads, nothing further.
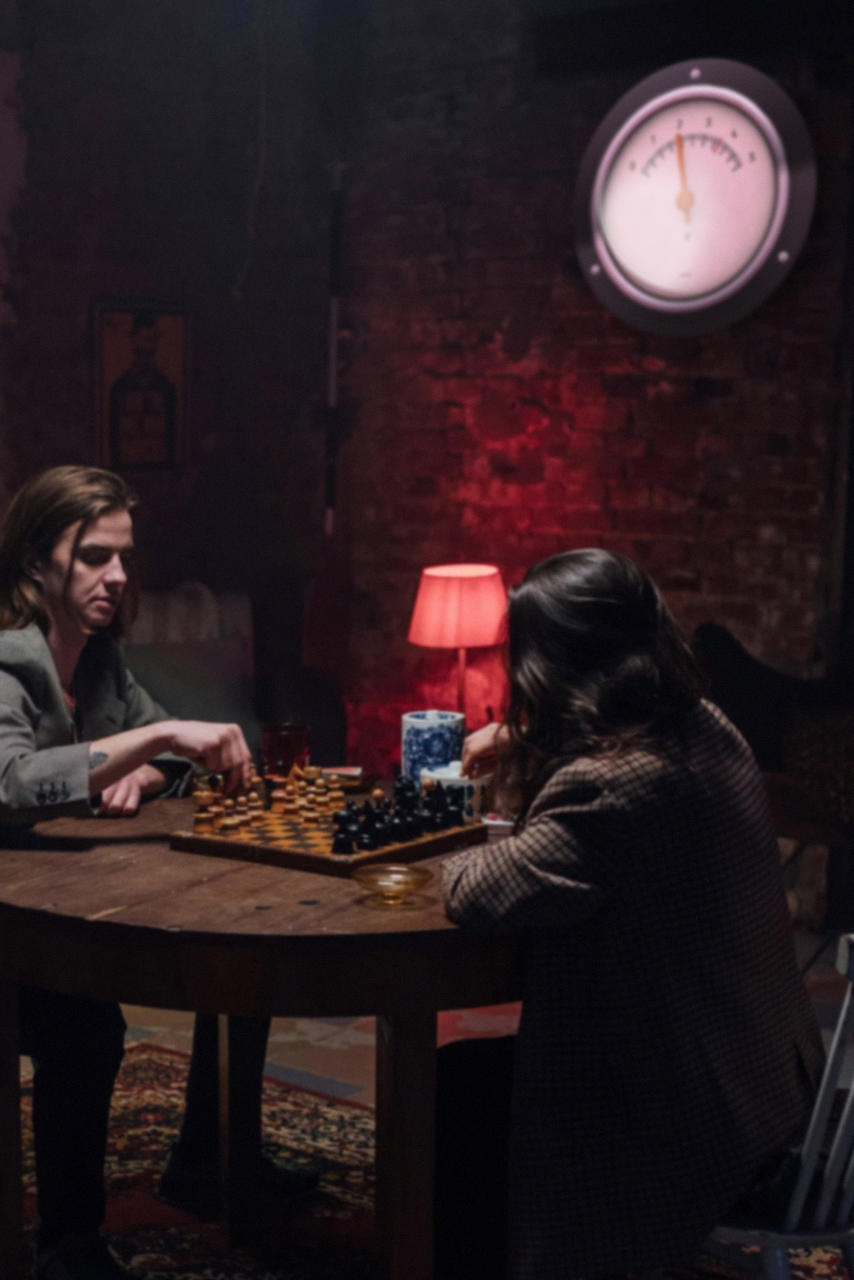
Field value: 2 V
